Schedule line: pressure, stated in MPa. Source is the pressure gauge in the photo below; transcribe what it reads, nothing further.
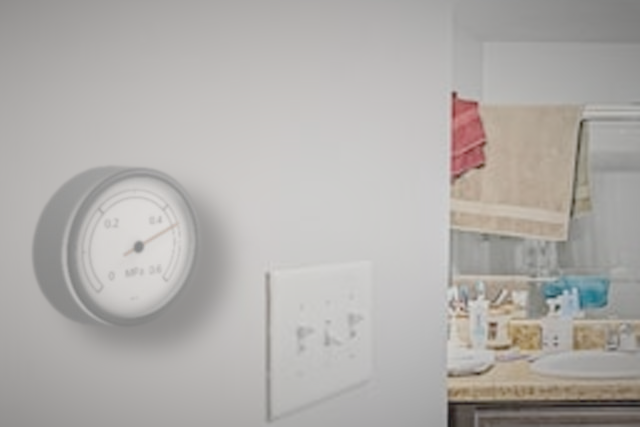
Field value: 0.45 MPa
